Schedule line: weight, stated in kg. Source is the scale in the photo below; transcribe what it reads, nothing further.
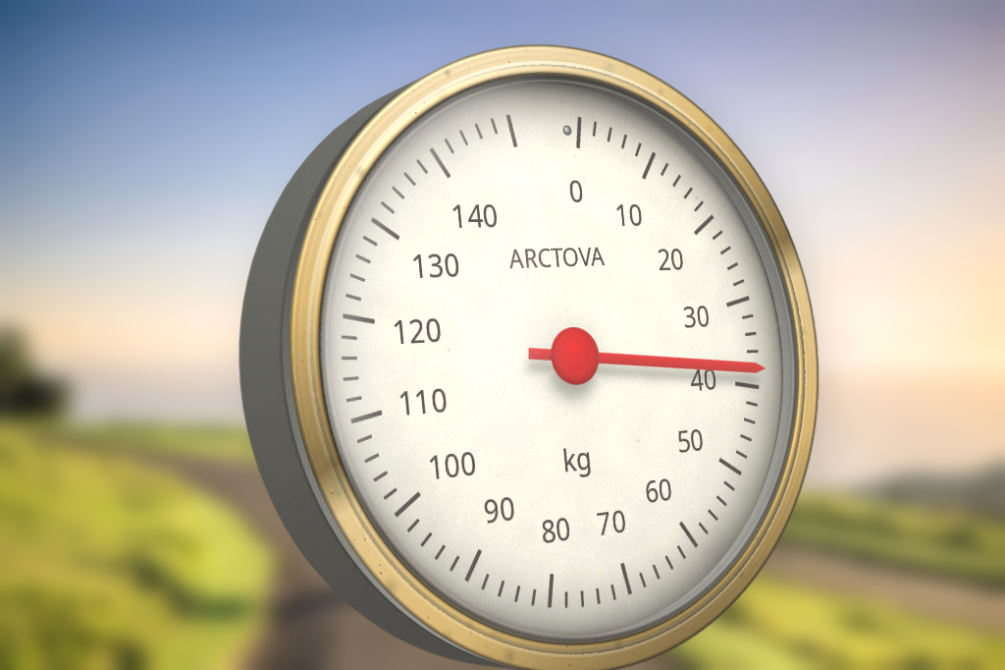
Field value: 38 kg
